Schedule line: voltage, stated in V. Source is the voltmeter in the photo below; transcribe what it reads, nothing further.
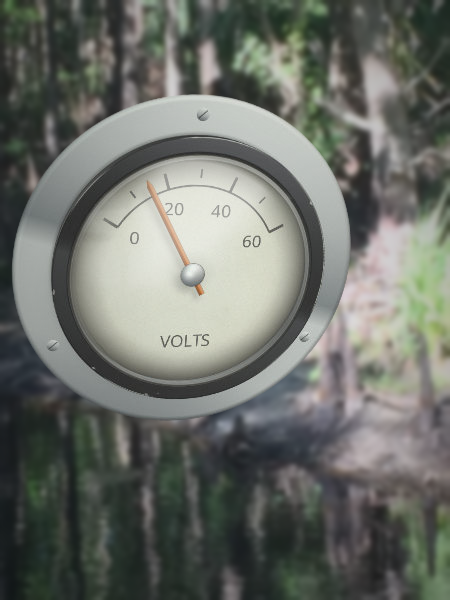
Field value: 15 V
